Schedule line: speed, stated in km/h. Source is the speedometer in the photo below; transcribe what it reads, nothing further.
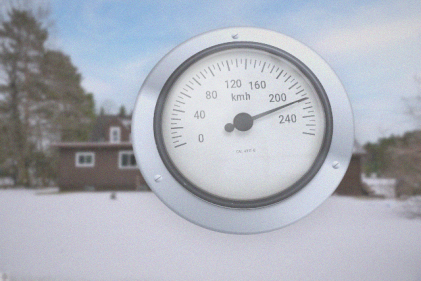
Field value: 220 km/h
